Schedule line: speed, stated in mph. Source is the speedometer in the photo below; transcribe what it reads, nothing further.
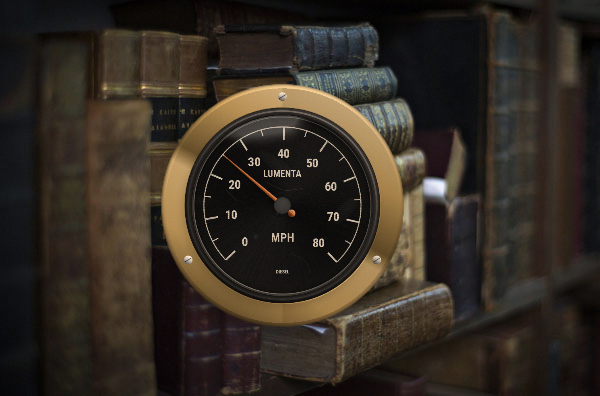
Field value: 25 mph
